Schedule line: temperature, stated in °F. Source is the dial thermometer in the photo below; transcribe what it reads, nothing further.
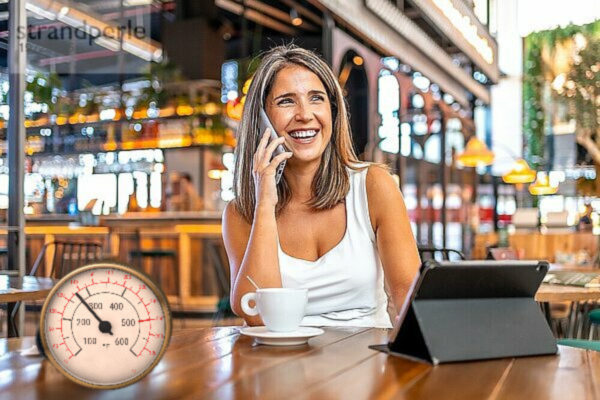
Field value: 275 °F
